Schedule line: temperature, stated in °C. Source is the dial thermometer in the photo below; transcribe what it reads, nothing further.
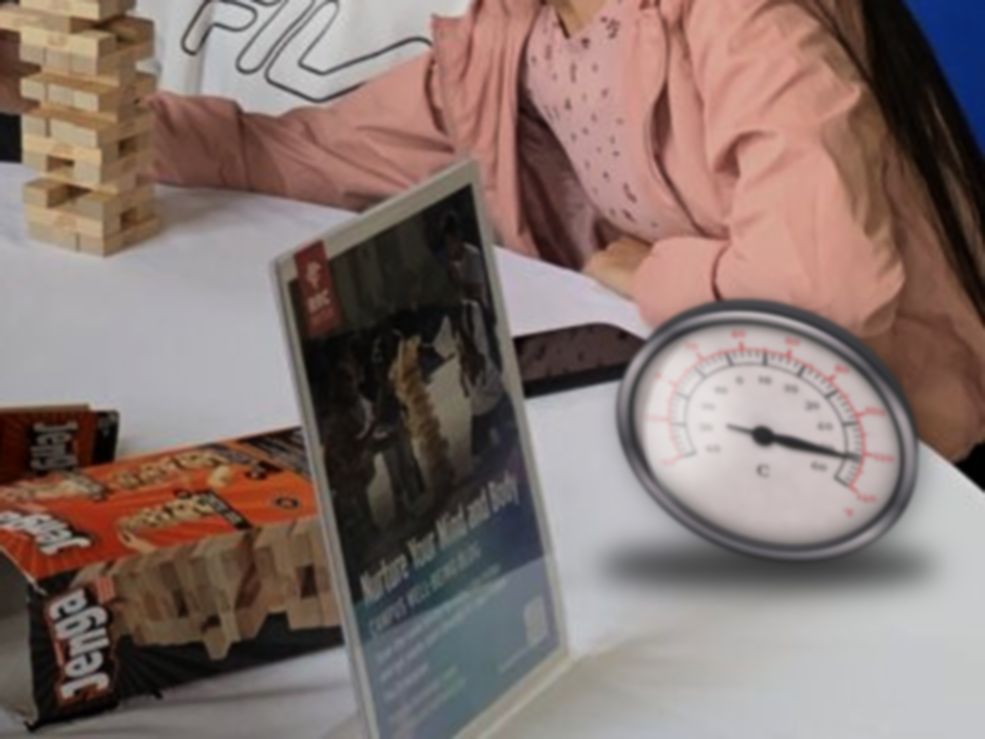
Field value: 50 °C
